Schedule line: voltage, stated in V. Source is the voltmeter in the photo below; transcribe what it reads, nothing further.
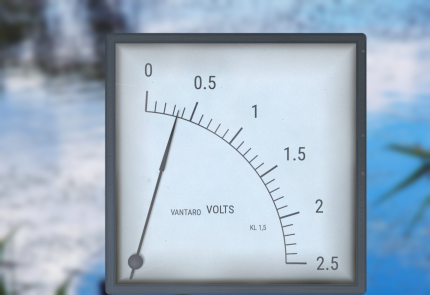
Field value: 0.35 V
